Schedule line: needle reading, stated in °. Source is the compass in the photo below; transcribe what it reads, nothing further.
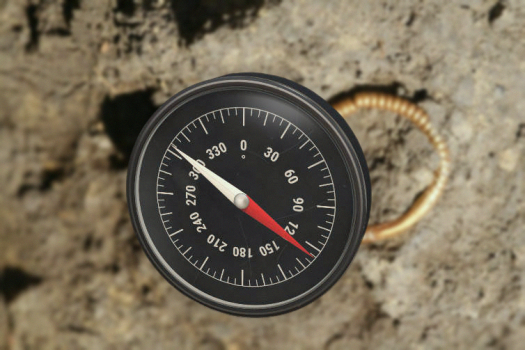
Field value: 125 °
